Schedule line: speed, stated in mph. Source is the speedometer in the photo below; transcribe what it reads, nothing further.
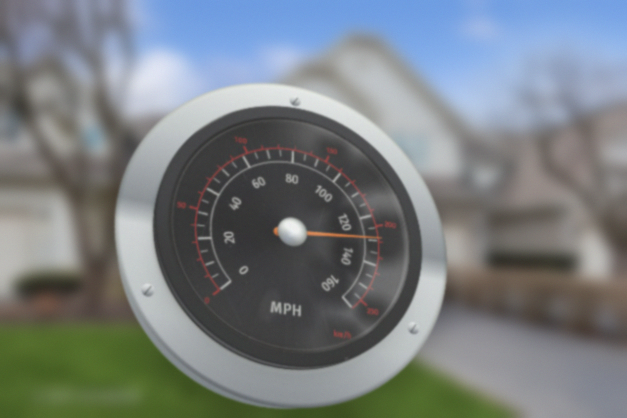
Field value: 130 mph
